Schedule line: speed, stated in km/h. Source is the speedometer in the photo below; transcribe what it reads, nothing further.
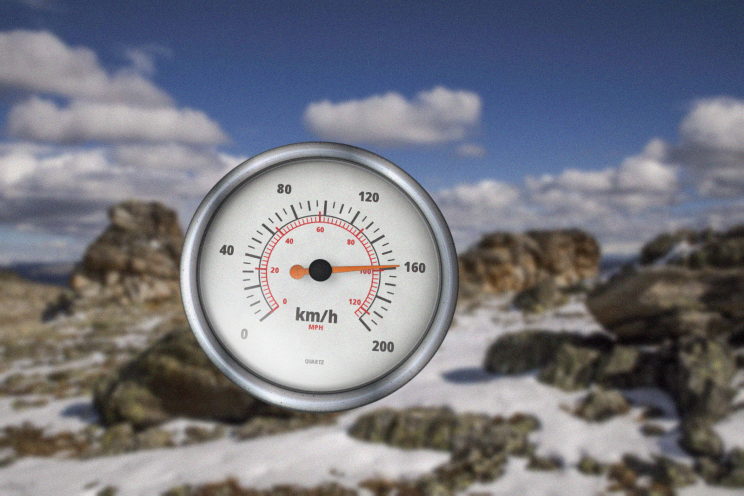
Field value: 160 km/h
